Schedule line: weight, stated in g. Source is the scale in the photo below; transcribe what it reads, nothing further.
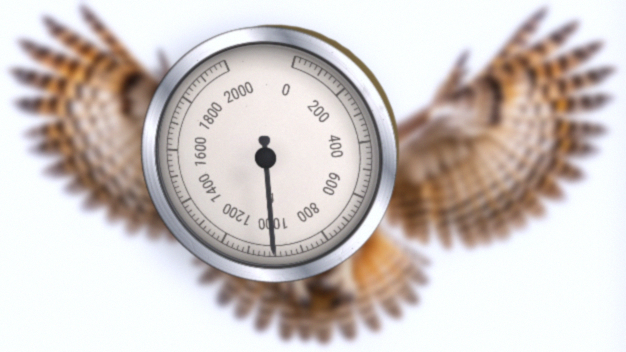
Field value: 1000 g
